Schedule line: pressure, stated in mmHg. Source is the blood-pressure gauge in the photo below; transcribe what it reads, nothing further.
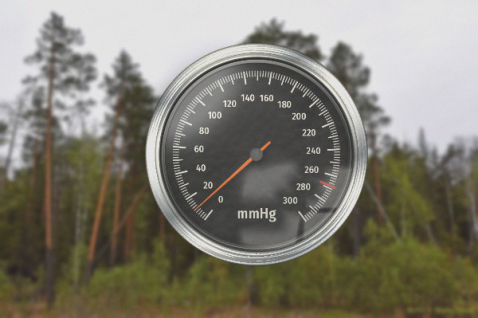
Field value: 10 mmHg
